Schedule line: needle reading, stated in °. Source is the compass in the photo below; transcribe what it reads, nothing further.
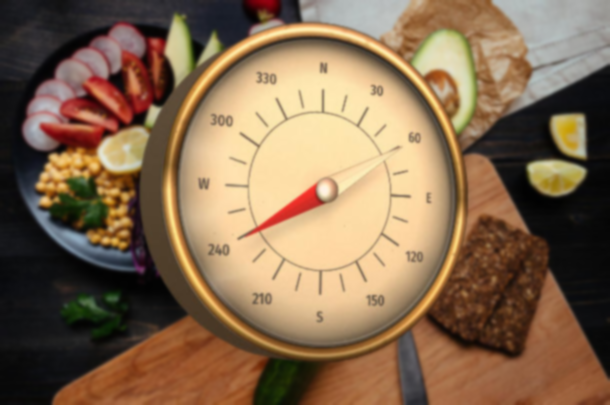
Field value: 240 °
